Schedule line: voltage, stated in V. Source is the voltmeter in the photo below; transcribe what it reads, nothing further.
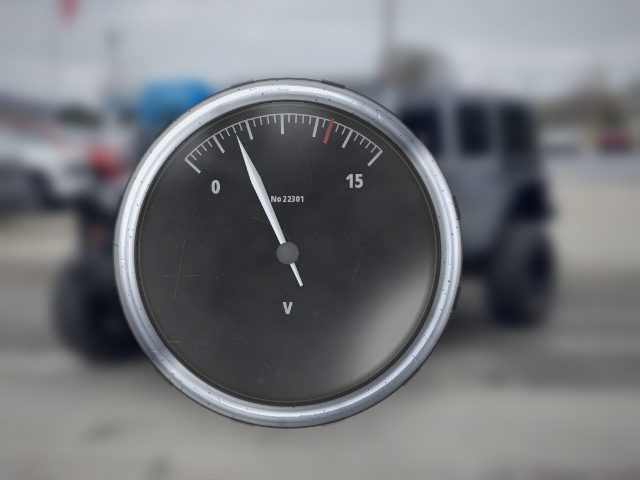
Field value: 4 V
